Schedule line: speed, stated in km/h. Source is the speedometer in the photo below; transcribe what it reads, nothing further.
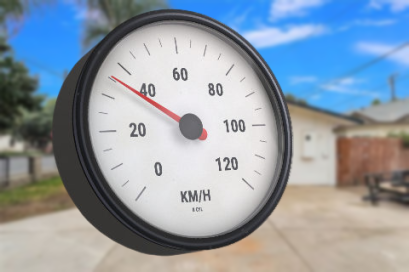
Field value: 35 km/h
